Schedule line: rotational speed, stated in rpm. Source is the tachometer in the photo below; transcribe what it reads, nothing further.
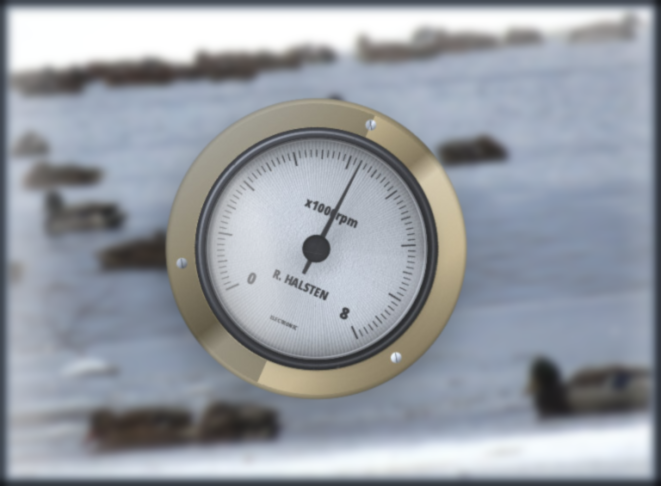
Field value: 4200 rpm
